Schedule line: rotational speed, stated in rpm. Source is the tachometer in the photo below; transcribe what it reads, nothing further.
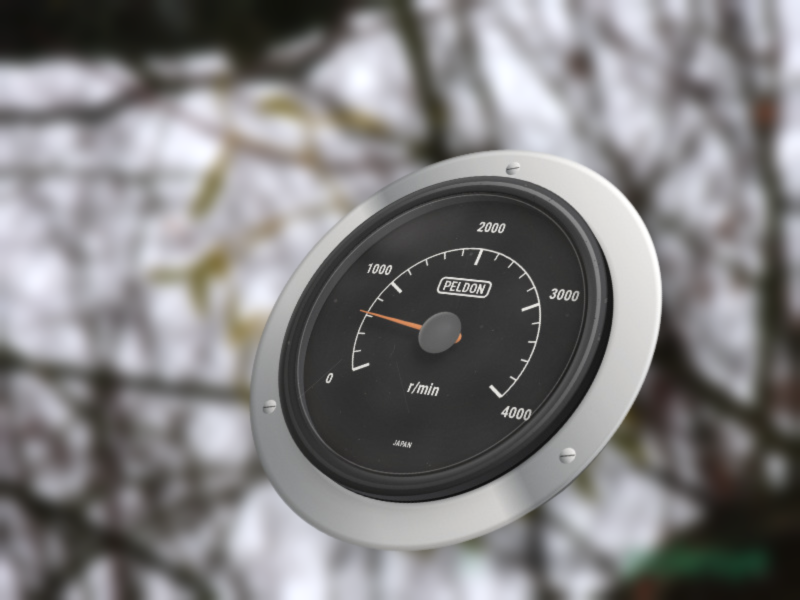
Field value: 600 rpm
